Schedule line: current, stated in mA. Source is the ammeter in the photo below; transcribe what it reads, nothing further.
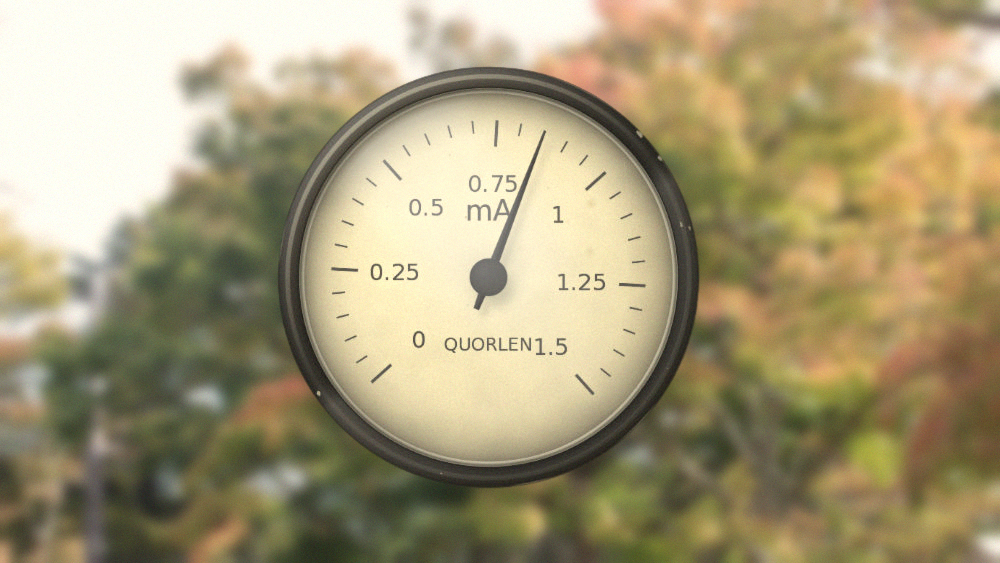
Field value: 0.85 mA
